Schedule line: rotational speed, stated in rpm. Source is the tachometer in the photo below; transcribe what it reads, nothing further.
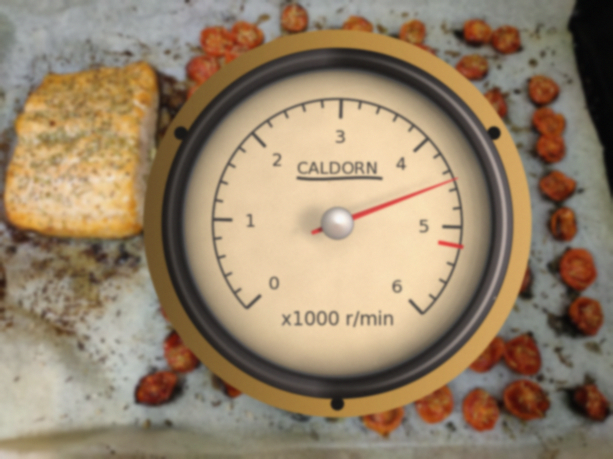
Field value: 4500 rpm
